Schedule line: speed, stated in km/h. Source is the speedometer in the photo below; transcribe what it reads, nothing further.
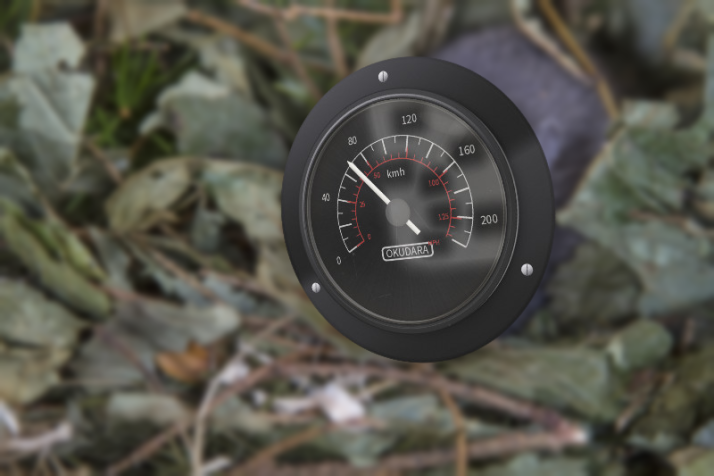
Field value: 70 km/h
